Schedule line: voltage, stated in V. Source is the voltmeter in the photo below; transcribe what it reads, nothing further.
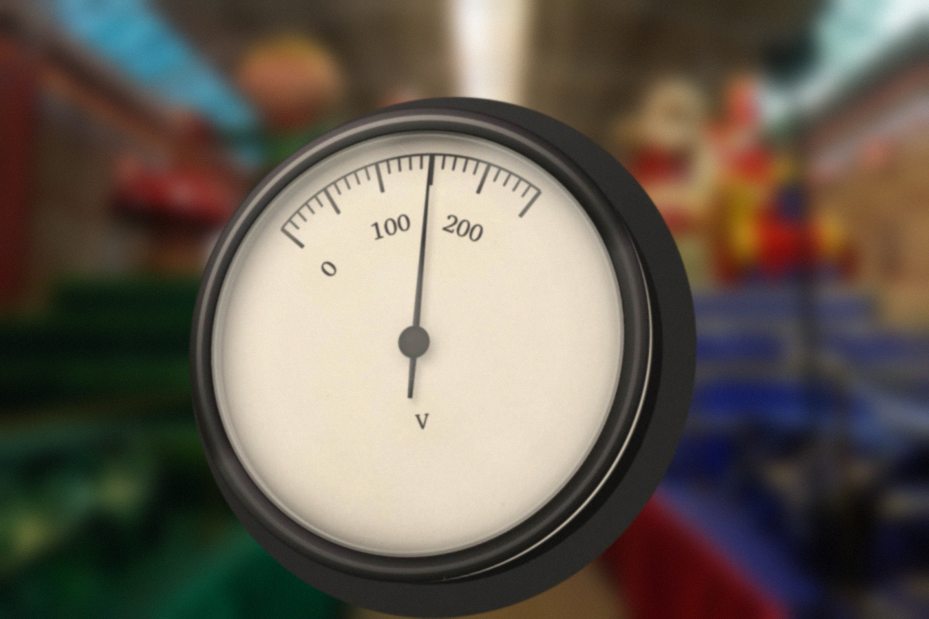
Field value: 150 V
